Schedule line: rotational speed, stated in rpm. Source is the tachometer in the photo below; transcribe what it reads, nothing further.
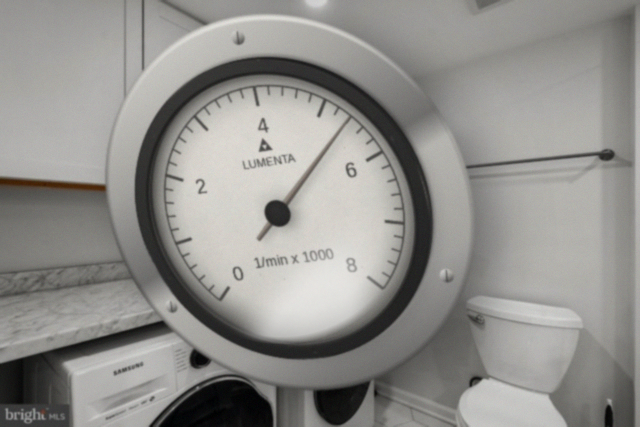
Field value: 5400 rpm
